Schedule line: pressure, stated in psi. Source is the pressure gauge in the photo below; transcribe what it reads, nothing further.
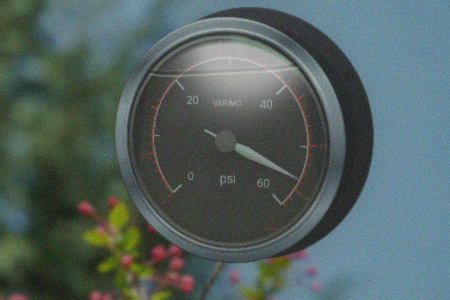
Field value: 55 psi
